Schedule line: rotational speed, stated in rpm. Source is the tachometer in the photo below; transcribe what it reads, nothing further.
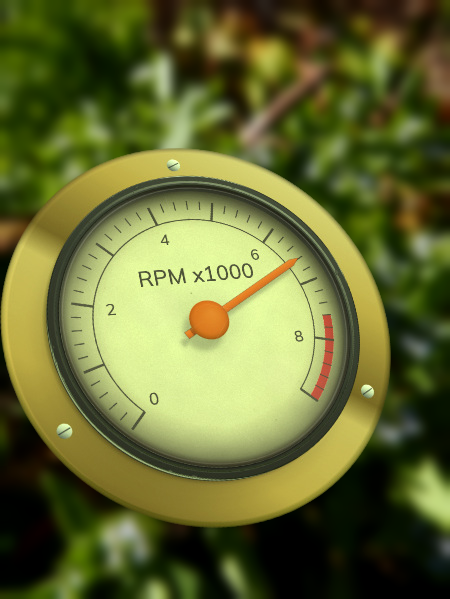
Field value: 6600 rpm
